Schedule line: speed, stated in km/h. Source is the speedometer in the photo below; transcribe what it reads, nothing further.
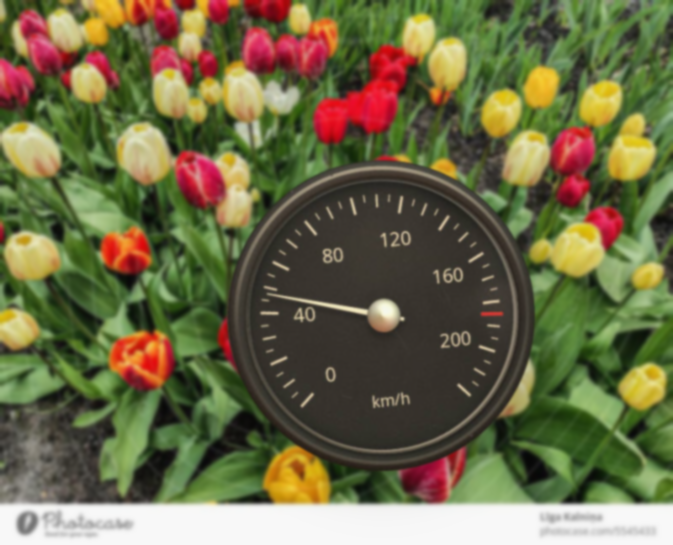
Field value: 47.5 km/h
